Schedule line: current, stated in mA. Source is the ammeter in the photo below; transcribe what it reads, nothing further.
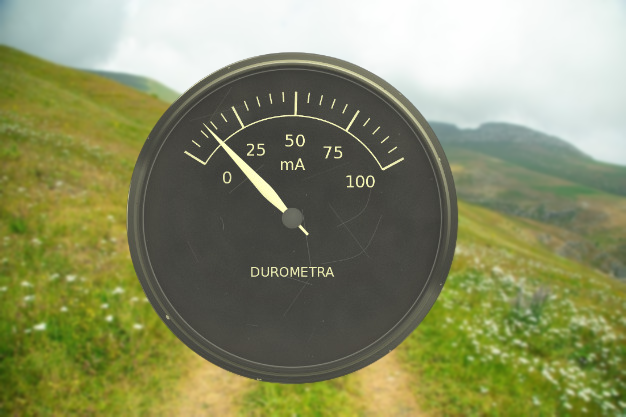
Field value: 12.5 mA
